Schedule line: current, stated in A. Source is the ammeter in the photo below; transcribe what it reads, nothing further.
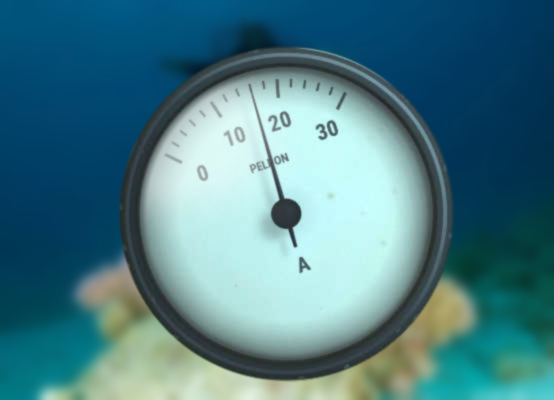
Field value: 16 A
